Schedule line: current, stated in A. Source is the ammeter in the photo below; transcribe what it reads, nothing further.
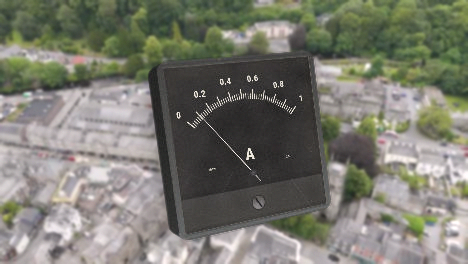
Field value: 0.1 A
